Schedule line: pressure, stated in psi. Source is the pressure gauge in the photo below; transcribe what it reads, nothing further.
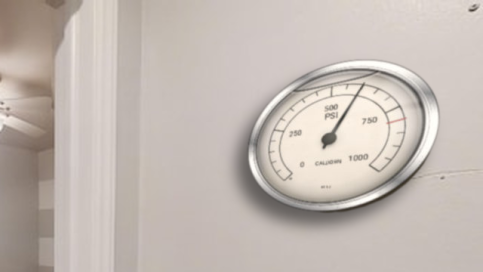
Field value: 600 psi
